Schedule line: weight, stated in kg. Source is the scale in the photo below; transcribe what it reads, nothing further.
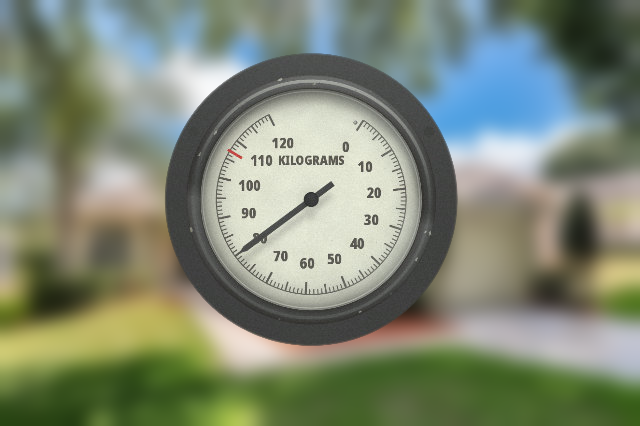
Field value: 80 kg
